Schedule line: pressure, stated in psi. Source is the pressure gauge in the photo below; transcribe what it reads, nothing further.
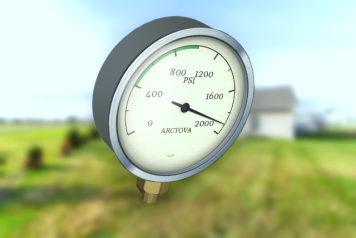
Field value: 1900 psi
